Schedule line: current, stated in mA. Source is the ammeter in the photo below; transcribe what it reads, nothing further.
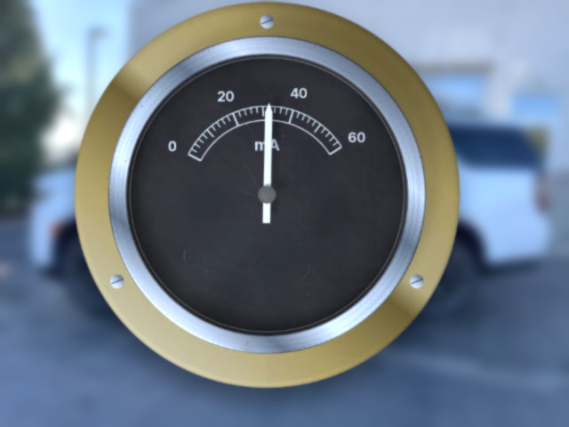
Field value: 32 mA
